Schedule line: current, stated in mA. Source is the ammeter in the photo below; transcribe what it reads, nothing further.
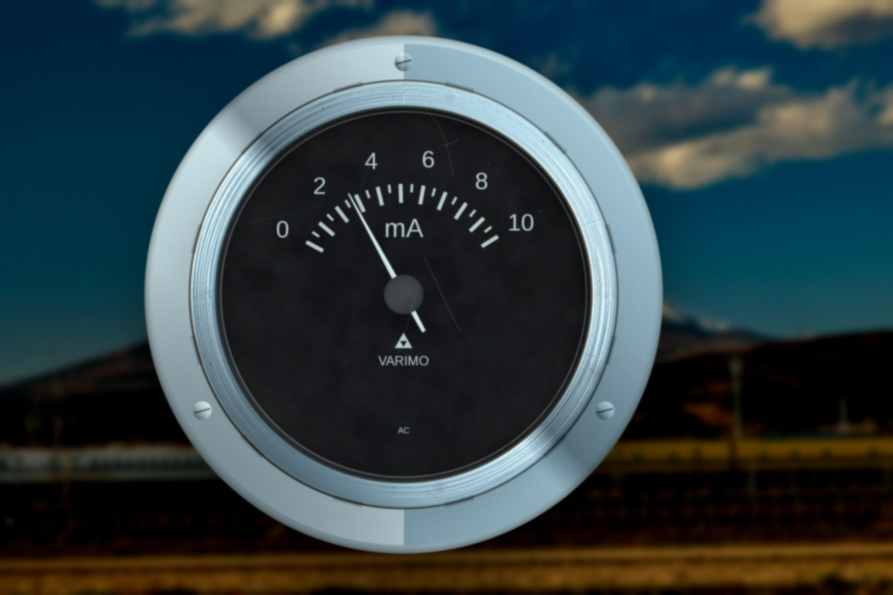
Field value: 2.75 mA
